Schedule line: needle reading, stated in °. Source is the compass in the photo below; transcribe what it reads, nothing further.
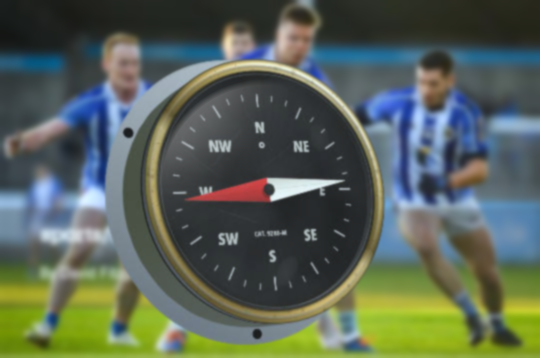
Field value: 265 °
